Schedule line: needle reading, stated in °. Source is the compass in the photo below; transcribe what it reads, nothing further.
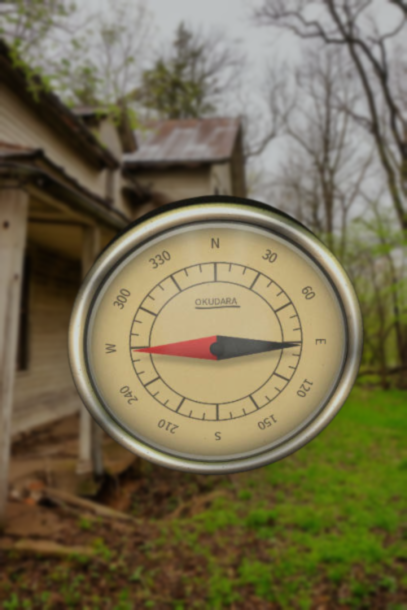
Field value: 270 °
